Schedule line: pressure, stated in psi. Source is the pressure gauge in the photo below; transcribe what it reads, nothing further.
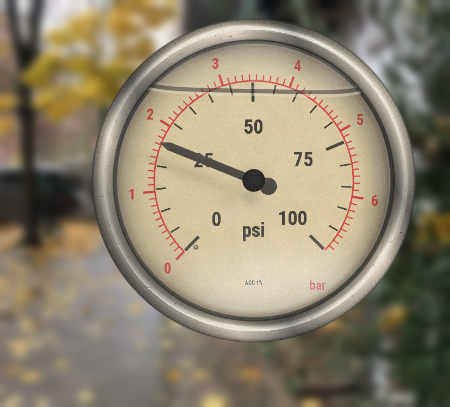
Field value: 25 psi
